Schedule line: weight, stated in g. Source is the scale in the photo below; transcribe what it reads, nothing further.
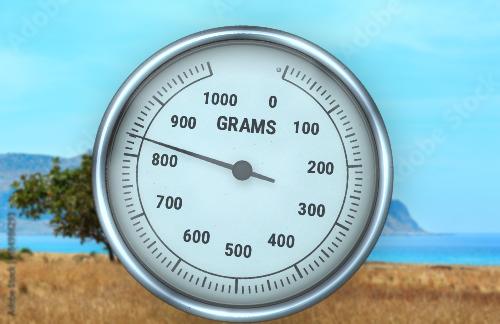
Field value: 830 g
